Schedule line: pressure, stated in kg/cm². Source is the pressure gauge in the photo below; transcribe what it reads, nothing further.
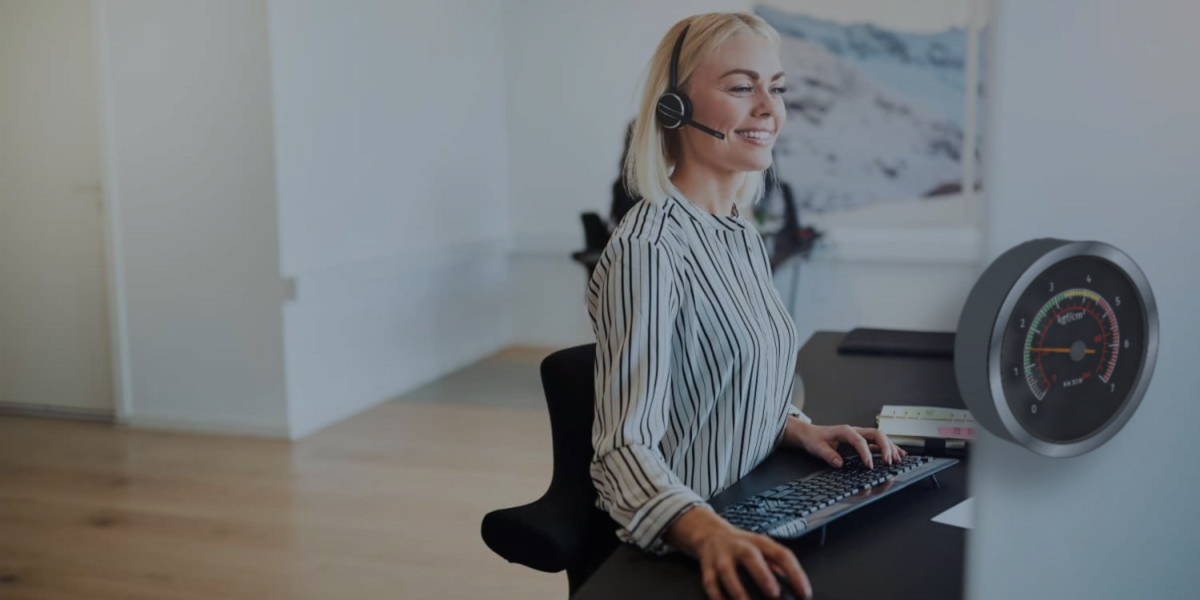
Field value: 1.5 kg/cm²
